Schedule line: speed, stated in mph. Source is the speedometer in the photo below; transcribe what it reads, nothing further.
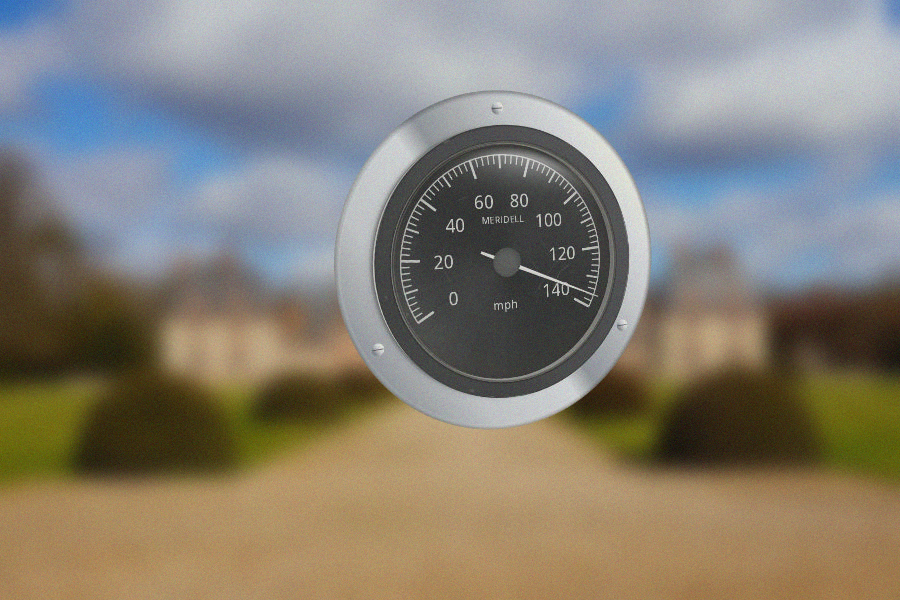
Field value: 136 mph
